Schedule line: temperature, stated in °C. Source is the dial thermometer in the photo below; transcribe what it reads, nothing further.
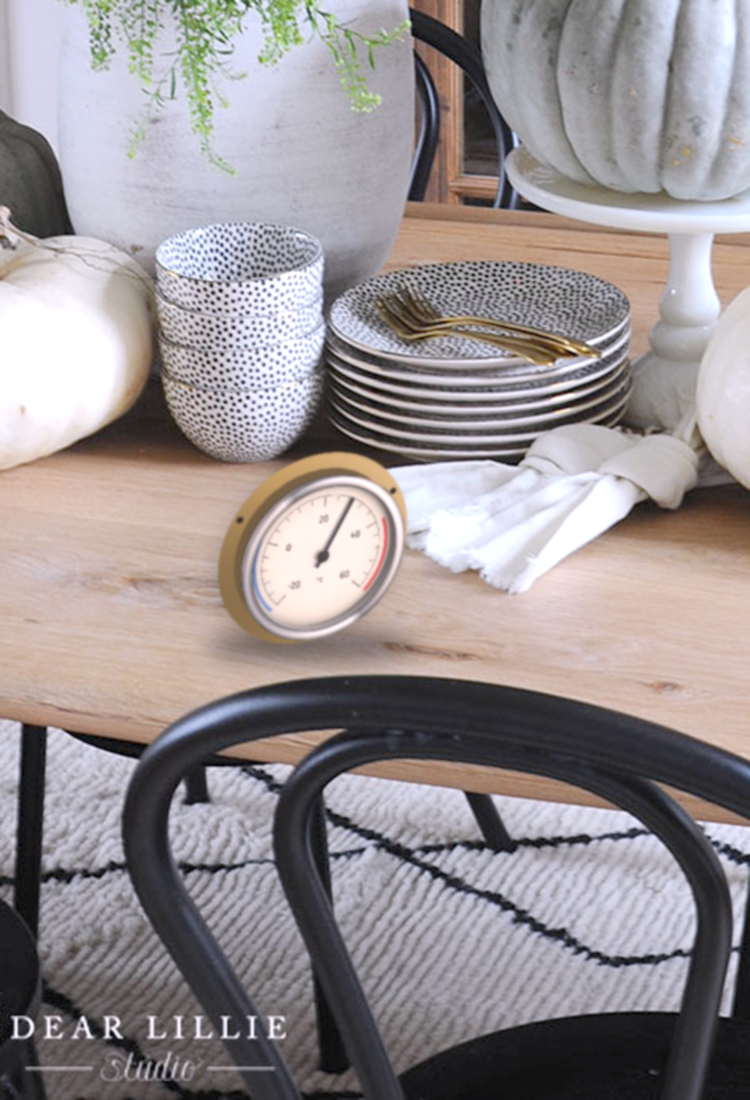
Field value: 28 °C
